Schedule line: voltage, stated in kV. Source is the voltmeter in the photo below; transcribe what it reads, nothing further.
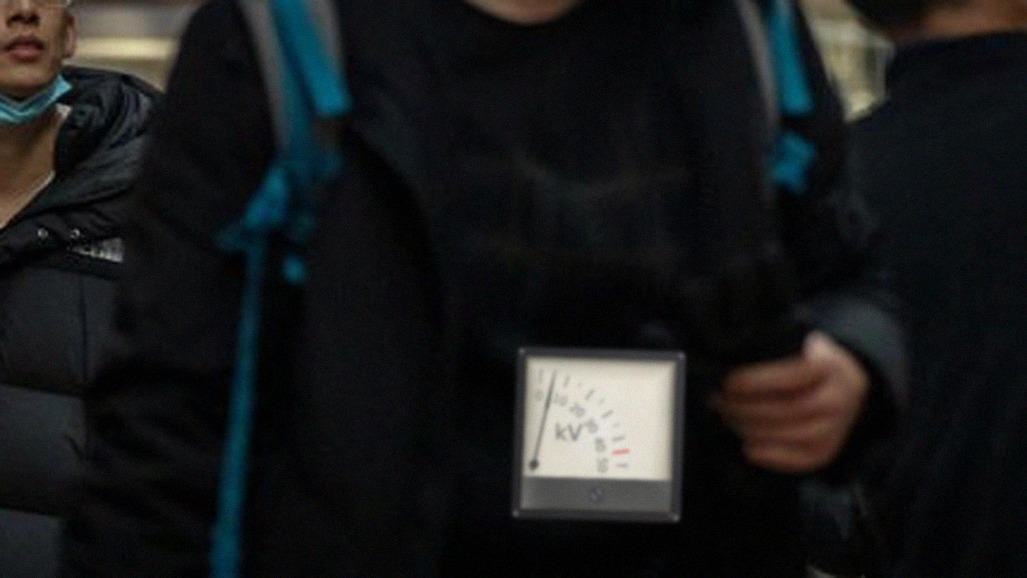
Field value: 5 kV
